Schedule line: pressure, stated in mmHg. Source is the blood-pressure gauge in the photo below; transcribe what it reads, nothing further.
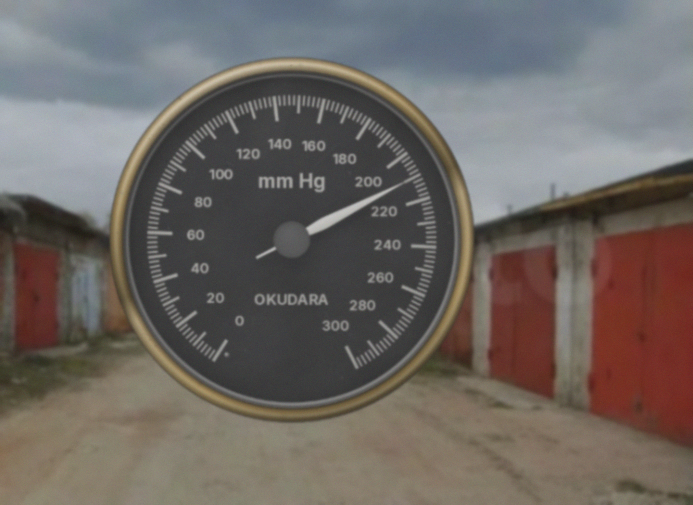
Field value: 210 mmHg
